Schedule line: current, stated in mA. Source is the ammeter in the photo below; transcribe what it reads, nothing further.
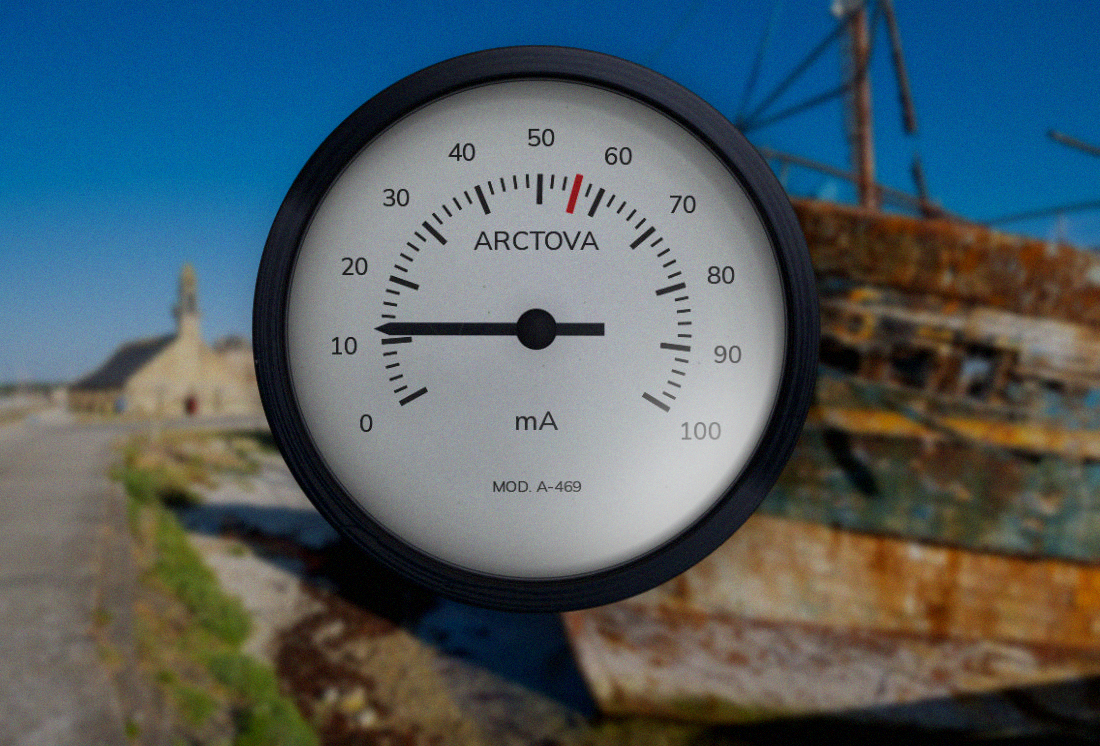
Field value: 12 mA
